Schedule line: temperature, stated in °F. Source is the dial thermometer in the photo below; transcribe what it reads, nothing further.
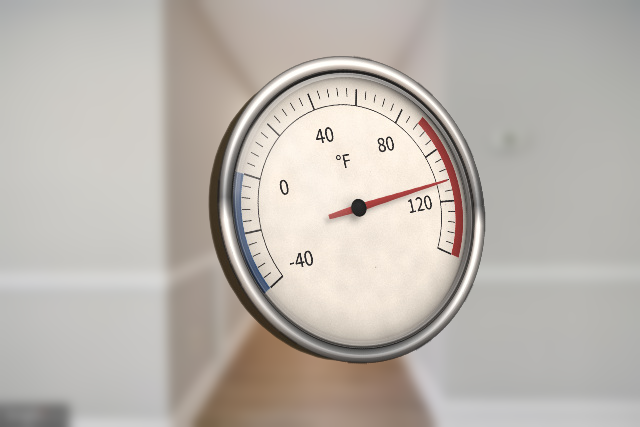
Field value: 112 °F
